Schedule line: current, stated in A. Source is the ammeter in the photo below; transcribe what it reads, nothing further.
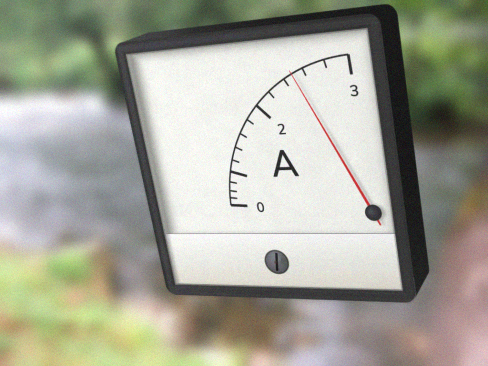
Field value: 2.5 A
